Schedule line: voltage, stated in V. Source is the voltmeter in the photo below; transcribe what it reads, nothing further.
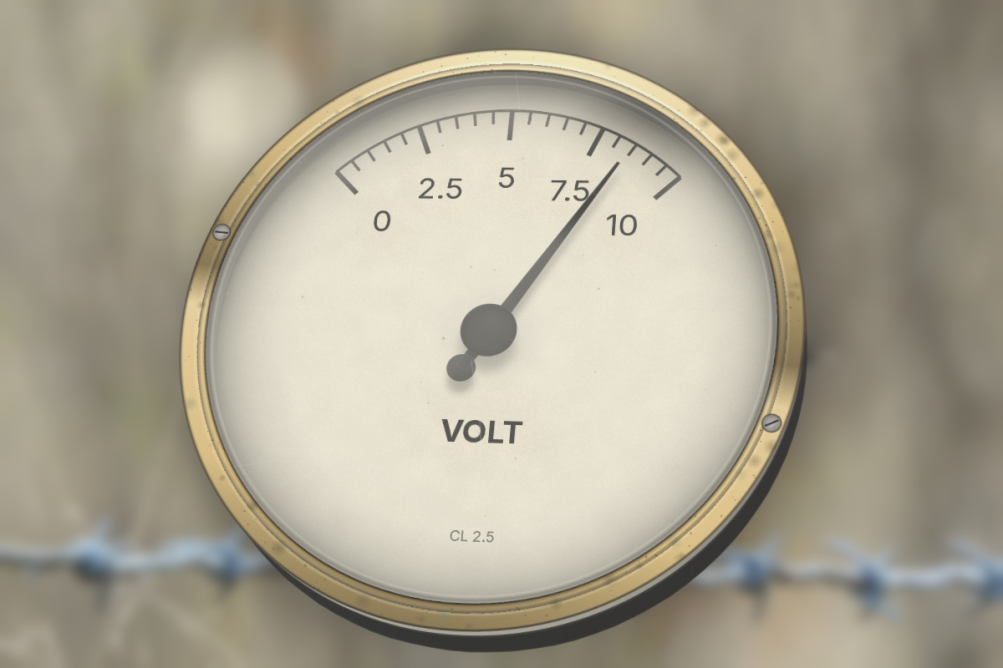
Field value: 8.5 V
